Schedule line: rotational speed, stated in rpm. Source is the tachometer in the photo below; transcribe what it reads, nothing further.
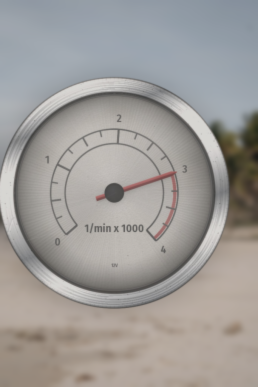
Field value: 3000 rpm
